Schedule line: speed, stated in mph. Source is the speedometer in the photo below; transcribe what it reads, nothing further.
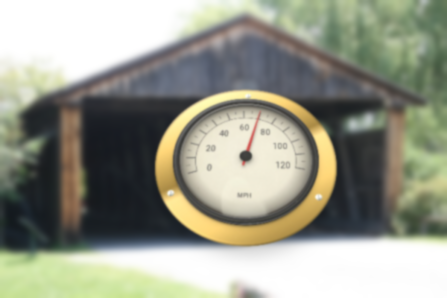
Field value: 70 mph
